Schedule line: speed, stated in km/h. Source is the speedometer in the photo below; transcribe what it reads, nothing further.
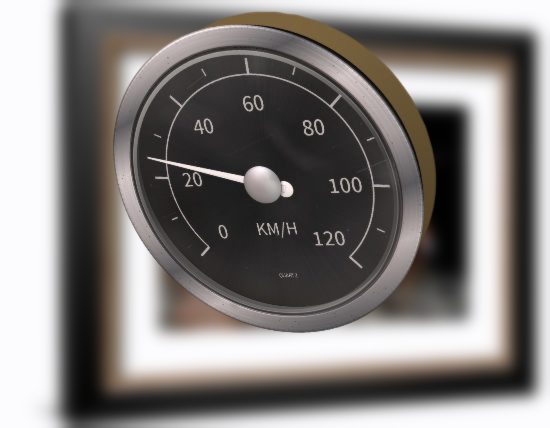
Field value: 25 km/h
